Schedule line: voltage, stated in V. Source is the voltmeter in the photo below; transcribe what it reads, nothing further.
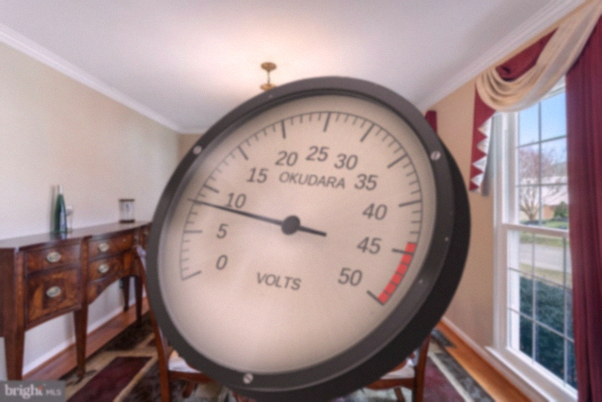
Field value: 8 V
